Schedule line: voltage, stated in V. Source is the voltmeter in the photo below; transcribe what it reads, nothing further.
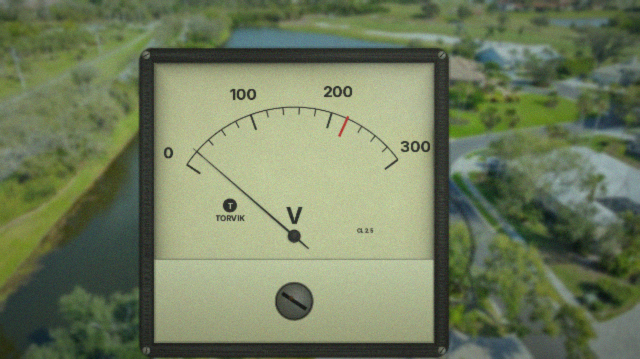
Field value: 20 V
